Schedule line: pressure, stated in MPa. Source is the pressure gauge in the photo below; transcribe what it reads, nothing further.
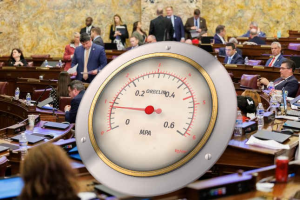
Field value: 0.08 MPa
